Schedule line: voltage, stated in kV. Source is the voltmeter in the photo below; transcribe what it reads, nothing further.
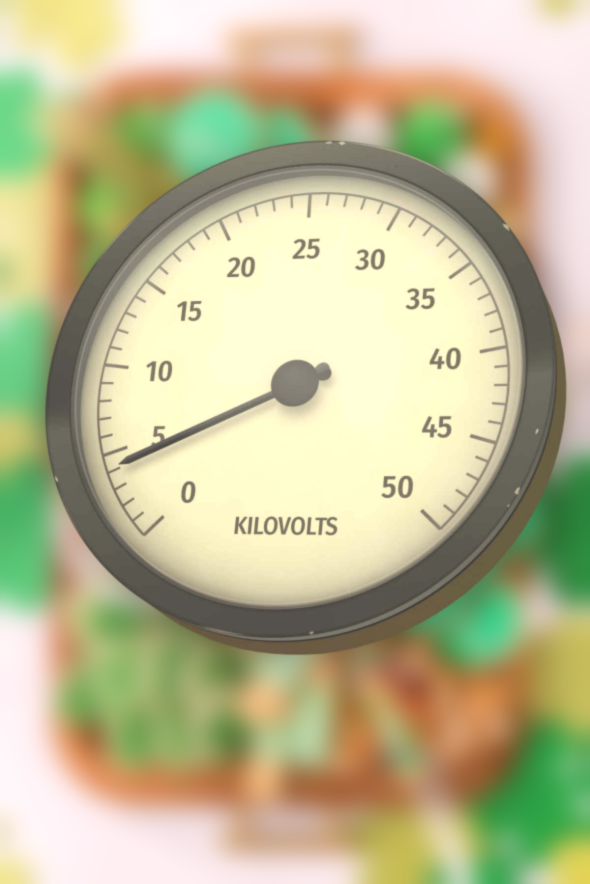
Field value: 4 kV
